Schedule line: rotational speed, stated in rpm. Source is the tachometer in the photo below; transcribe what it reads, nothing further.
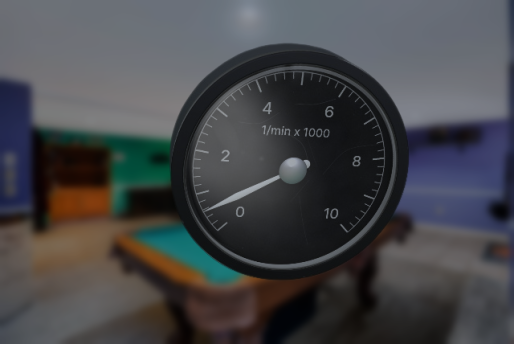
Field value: 600 rpm
